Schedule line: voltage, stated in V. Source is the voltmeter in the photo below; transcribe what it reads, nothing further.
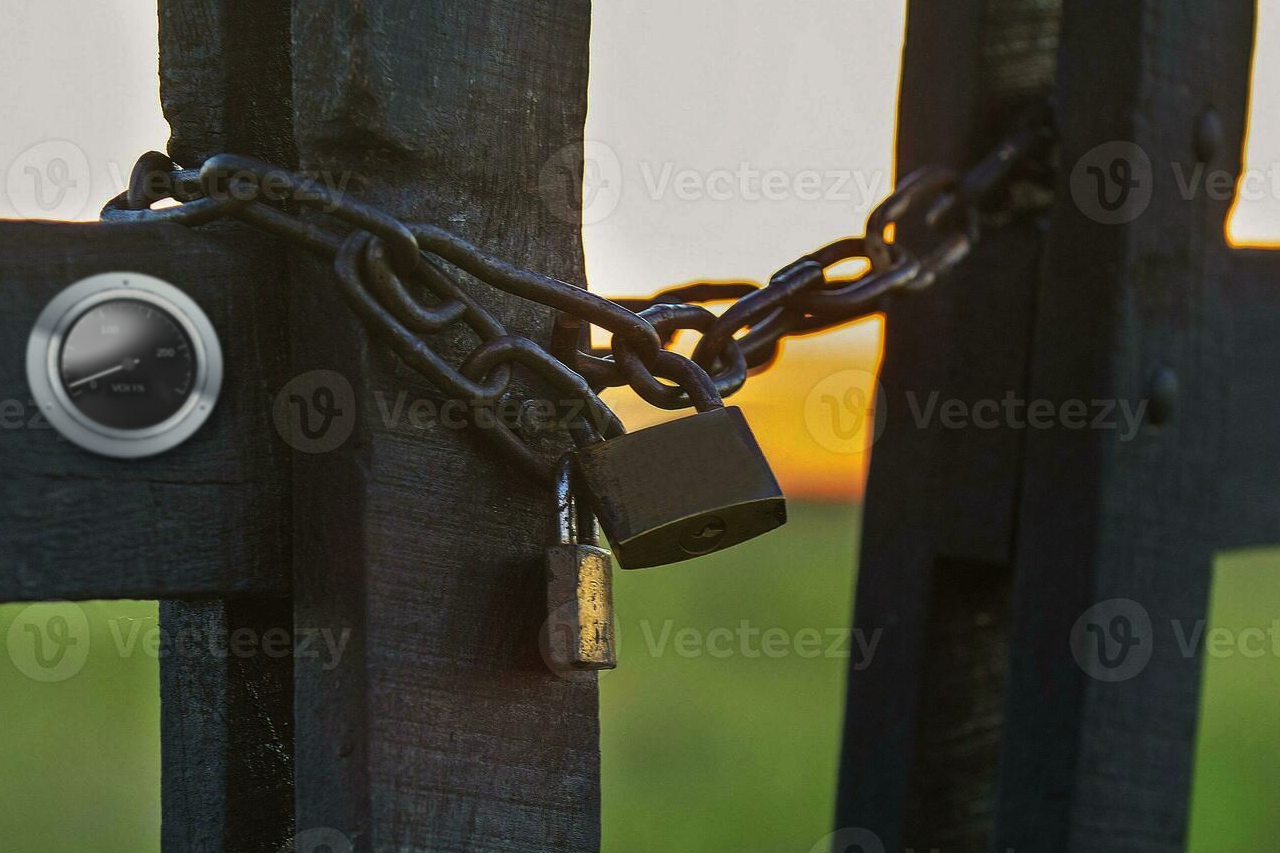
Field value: 10 V
